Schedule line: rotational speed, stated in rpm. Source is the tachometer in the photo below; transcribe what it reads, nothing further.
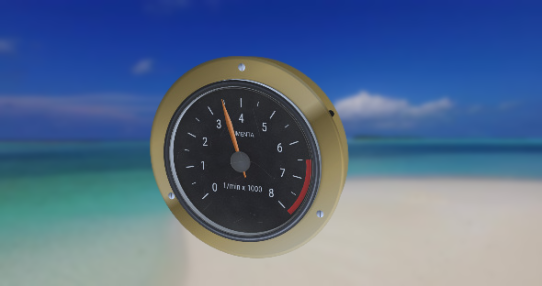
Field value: 3500 rpm
